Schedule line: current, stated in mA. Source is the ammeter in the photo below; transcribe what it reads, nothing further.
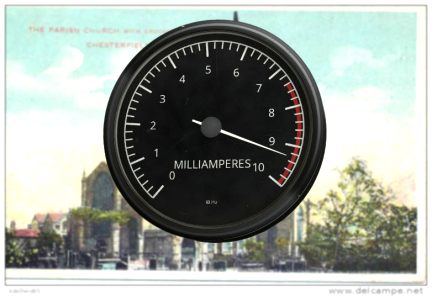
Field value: 9.3 mA
